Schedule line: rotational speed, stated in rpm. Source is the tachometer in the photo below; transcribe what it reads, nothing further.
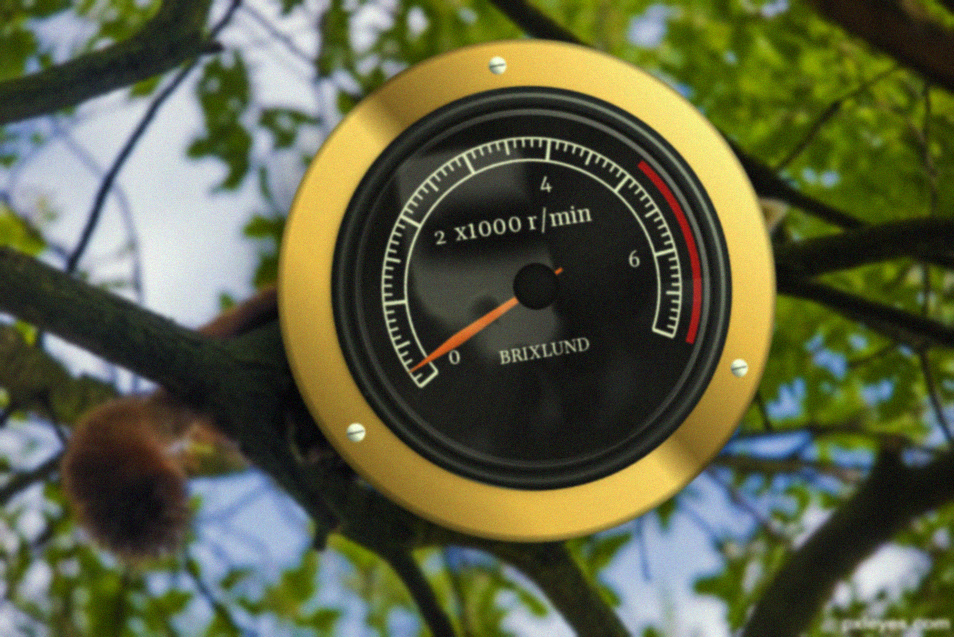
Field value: 200 rpm
